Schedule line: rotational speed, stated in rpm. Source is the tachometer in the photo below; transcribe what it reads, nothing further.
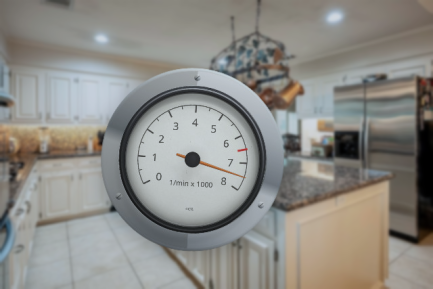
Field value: 7500 rpm
